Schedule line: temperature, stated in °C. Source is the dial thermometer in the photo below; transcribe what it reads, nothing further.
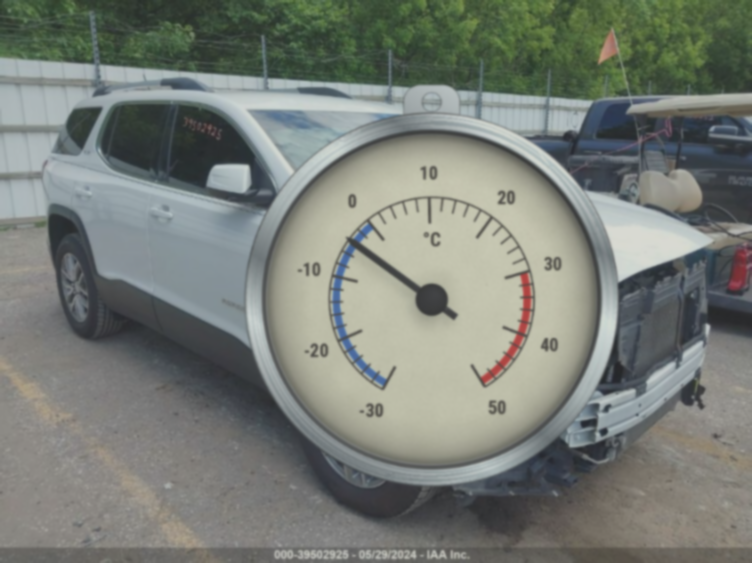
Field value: -4 °C
